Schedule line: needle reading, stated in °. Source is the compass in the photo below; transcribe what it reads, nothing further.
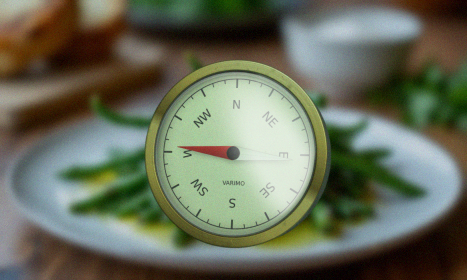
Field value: 275 °
